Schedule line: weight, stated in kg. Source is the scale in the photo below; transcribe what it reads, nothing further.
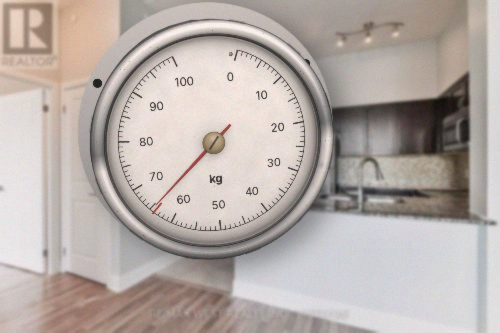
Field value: 65 kg
